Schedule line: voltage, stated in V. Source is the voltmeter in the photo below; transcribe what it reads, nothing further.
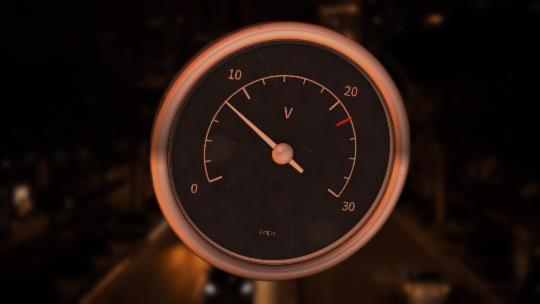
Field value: 8 V
